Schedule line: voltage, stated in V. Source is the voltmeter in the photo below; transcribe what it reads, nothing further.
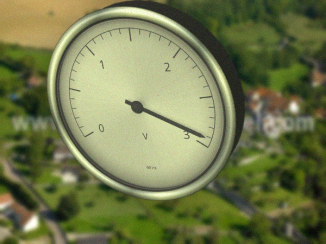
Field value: 2.9 V
